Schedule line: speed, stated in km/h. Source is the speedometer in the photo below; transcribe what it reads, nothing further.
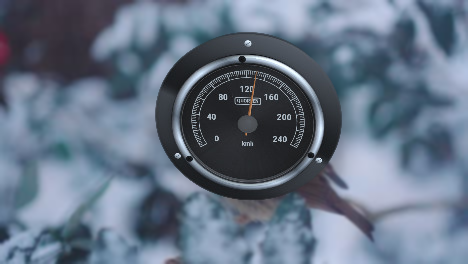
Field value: 130 km/h
